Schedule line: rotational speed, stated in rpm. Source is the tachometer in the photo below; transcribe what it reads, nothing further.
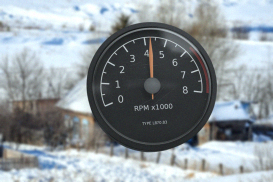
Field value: 4250 rpm
